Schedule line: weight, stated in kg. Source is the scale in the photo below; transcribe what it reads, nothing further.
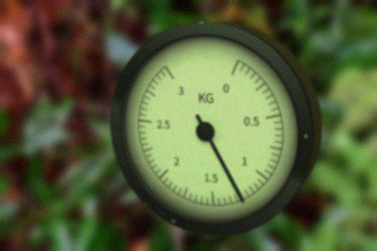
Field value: 1.25 kg
